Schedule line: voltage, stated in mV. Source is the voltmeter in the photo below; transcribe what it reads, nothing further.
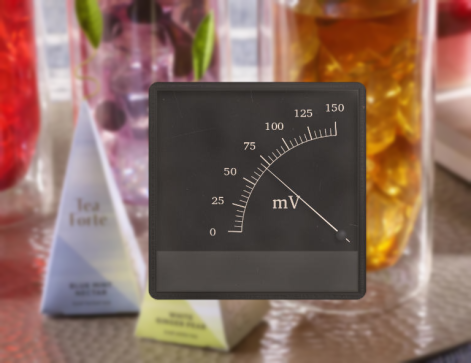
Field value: 70 mV
